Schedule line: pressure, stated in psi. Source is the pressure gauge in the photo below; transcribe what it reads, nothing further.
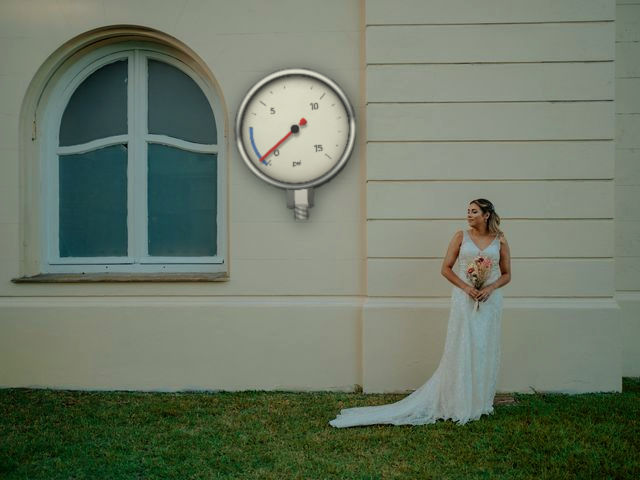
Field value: 0.5 psi
